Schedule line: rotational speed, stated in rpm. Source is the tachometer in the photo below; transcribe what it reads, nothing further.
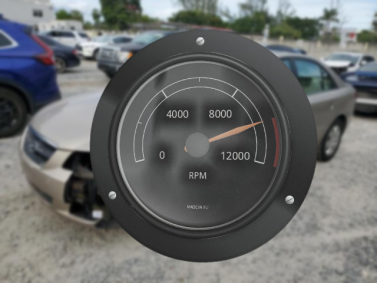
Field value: 10000 rpm
